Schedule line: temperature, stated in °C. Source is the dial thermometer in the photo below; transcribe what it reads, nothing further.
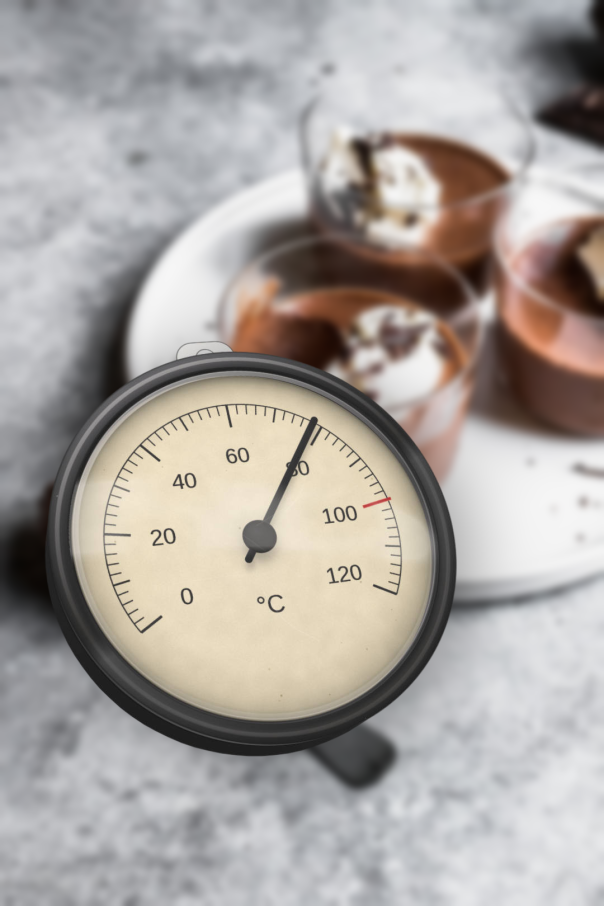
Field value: 78 °C
